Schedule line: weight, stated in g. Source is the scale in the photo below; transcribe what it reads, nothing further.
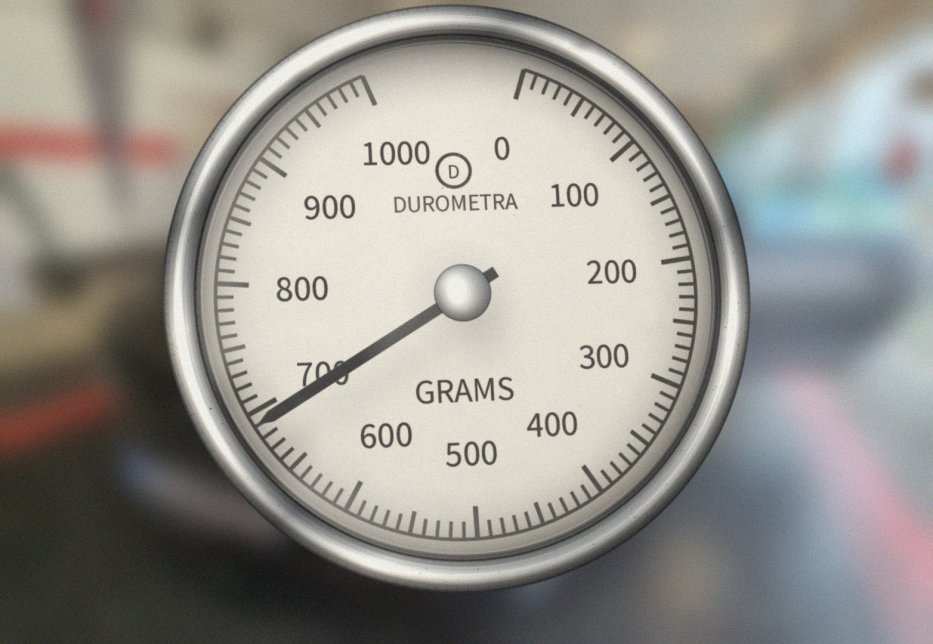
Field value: 690 g
